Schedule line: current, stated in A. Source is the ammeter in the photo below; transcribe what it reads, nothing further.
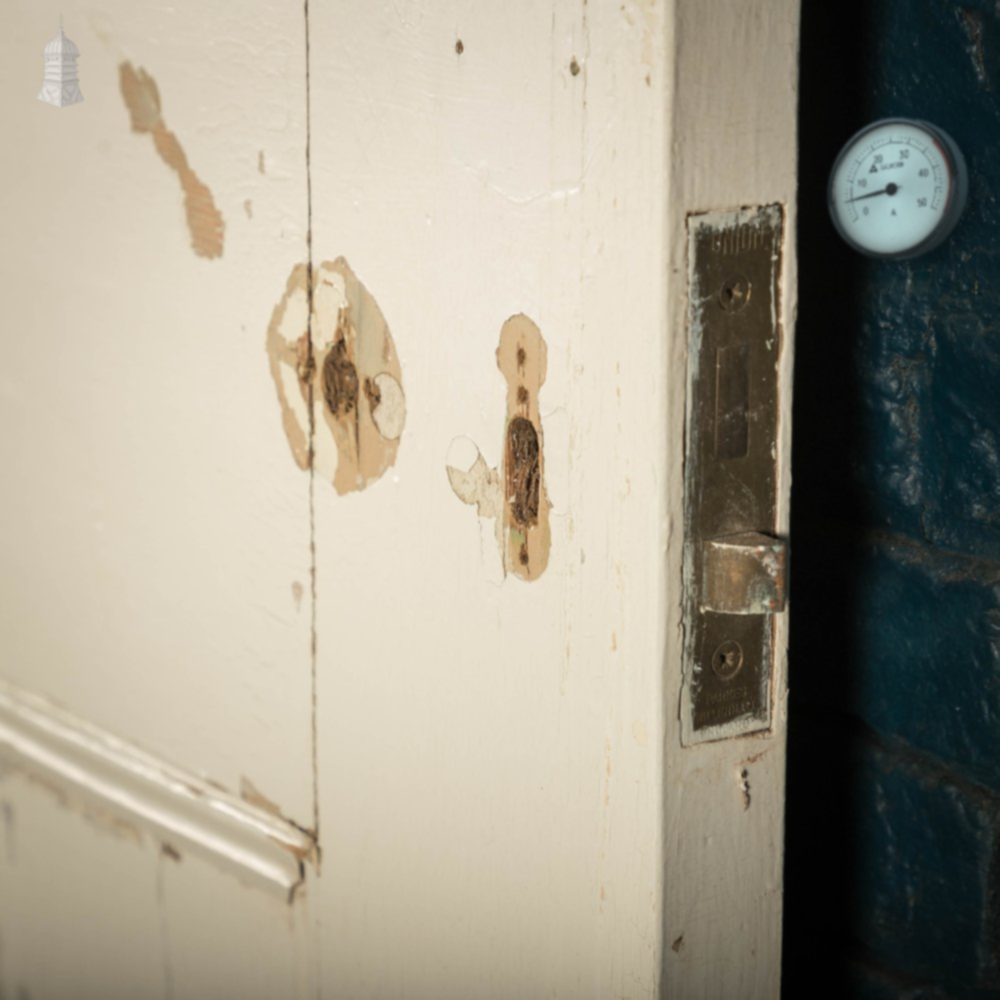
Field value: 5 A
